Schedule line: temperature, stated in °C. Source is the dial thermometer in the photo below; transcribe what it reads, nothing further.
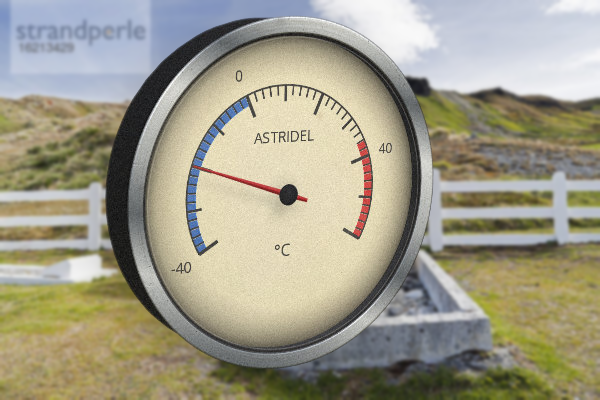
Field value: -20 °C
